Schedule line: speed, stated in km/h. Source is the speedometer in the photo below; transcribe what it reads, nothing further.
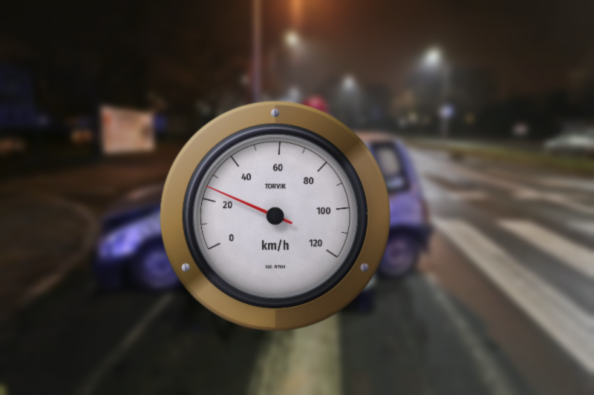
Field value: 25 km/h
